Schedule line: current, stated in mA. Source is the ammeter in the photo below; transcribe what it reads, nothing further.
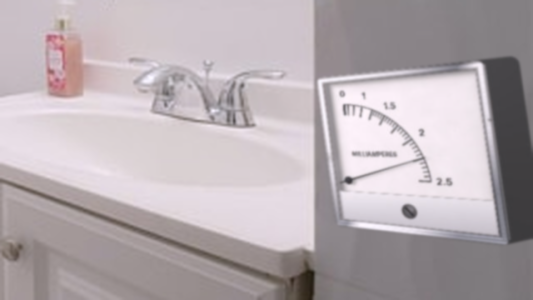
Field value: 2.25 mA
